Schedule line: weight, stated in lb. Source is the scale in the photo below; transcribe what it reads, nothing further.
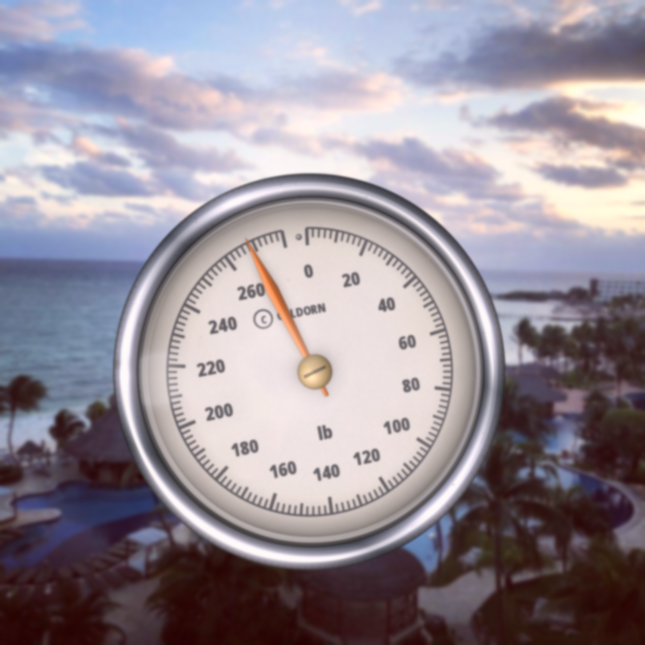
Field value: 268 lb
